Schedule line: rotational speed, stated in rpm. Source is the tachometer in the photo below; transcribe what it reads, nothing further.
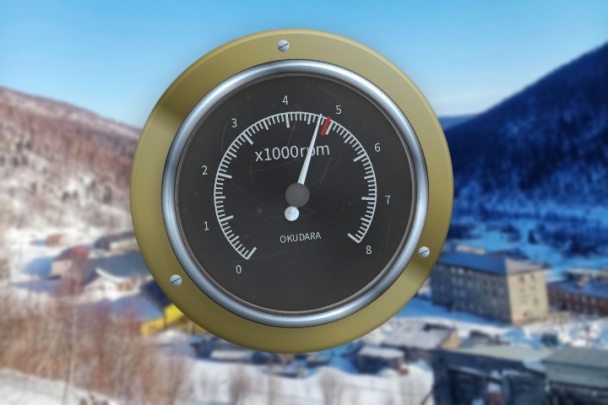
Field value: 4700 rpm
